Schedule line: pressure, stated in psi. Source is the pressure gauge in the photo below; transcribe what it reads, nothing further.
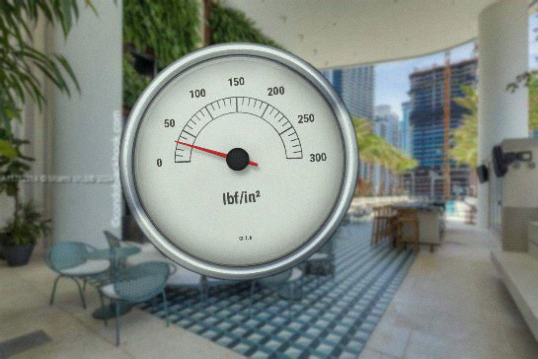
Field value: 30 psi
